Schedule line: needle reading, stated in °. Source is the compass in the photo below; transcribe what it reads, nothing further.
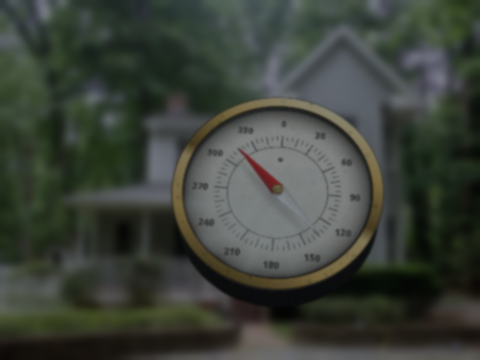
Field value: 315 °
